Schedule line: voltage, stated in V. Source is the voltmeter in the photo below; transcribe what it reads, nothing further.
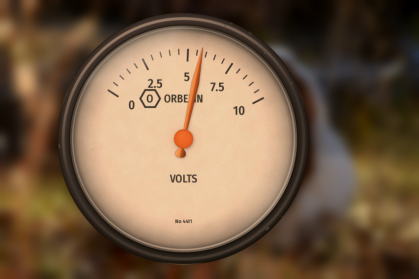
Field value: 5.75 V
